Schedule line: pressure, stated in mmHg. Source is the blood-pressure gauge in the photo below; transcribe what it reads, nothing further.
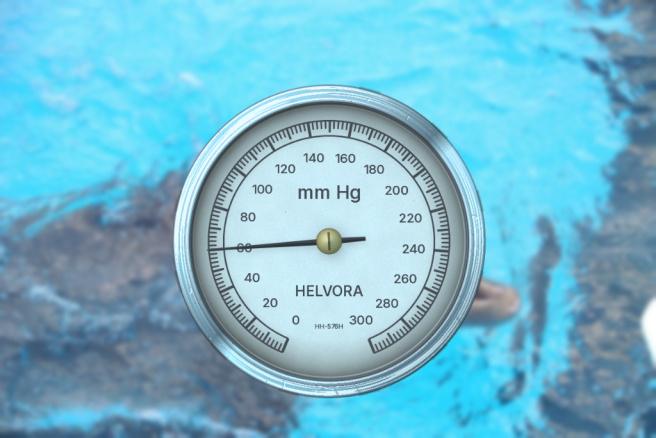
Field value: 60 mmHg
